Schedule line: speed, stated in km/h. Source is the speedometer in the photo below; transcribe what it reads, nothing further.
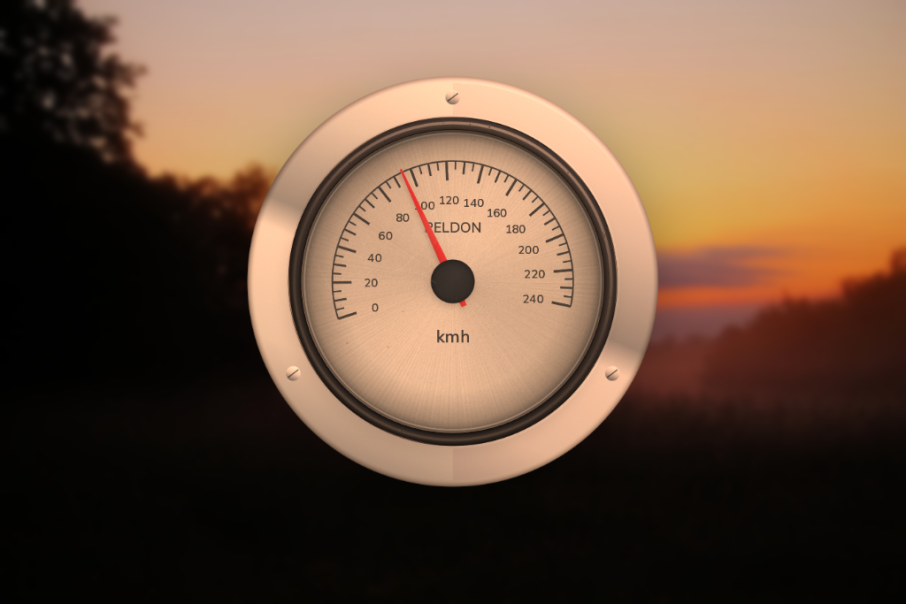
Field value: 95 km/h
